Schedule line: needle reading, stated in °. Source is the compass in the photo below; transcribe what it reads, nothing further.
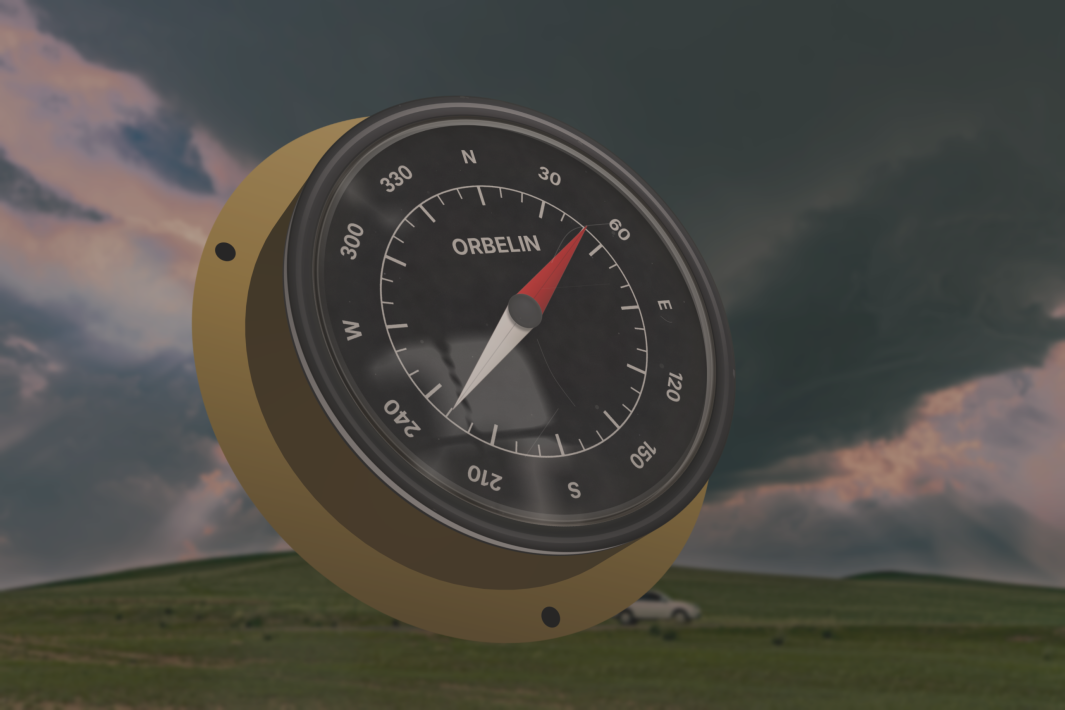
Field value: 50 °
